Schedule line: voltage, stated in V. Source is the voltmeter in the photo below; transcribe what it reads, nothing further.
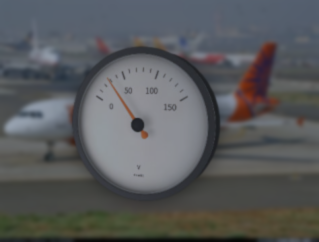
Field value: 30 V
